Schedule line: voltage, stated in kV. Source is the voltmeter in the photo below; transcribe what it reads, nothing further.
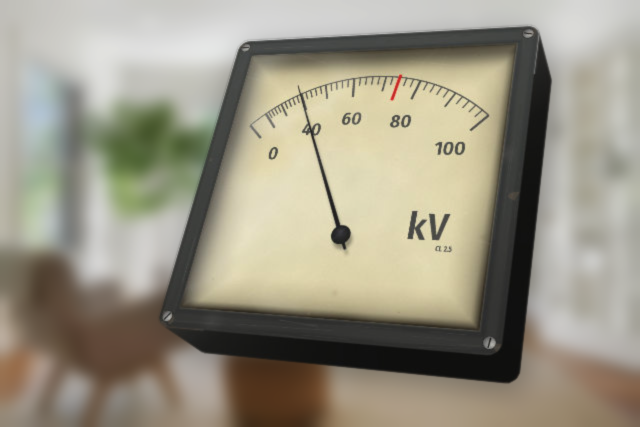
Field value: 40 kV
